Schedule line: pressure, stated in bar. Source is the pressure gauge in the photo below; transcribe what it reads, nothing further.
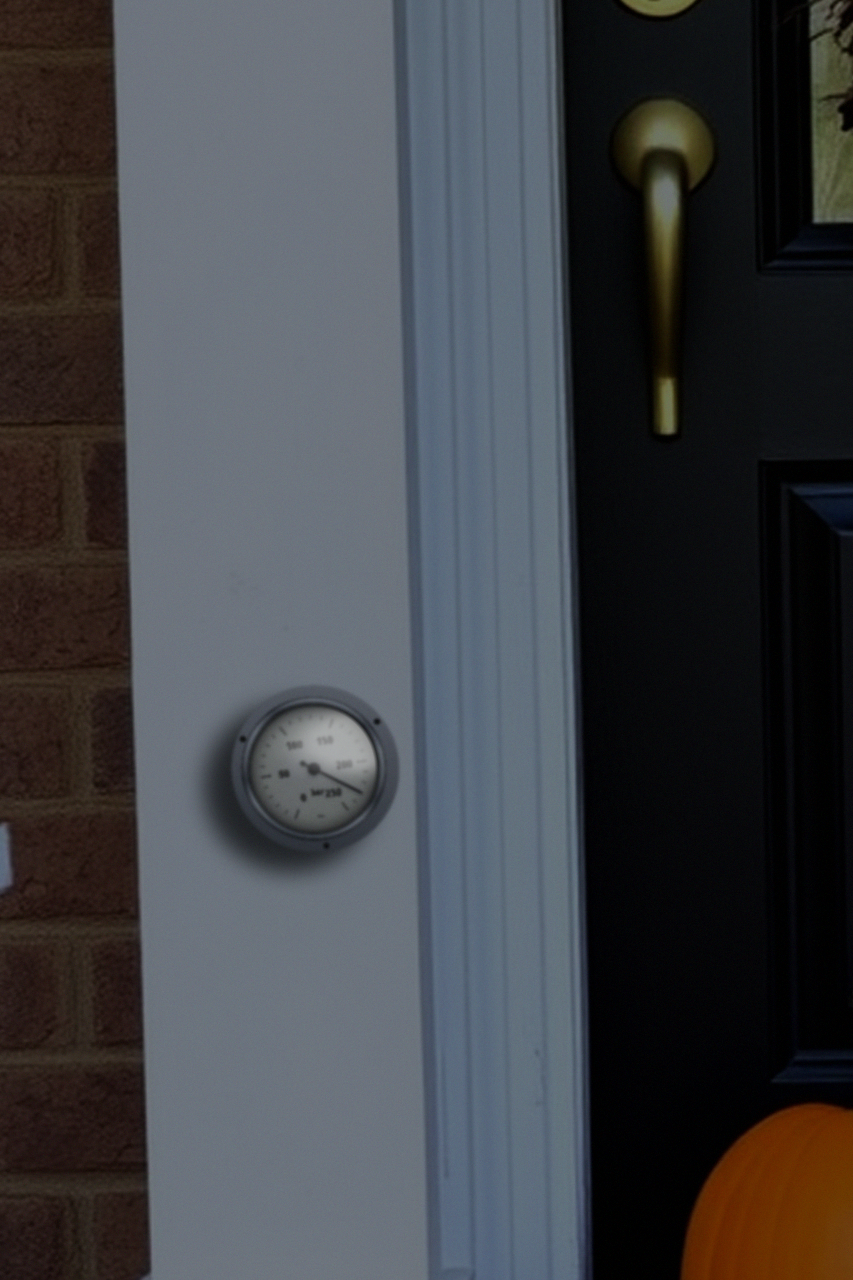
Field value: 230 bar
